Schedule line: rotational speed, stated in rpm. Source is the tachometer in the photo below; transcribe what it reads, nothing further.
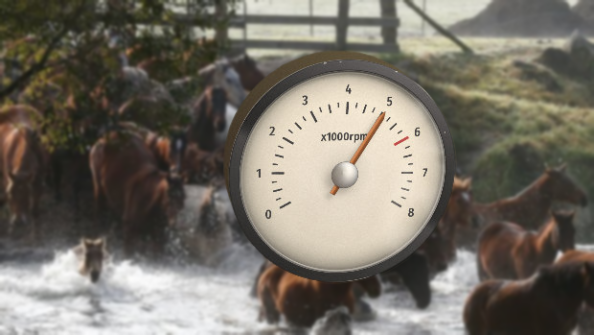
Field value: 5000 rpm
